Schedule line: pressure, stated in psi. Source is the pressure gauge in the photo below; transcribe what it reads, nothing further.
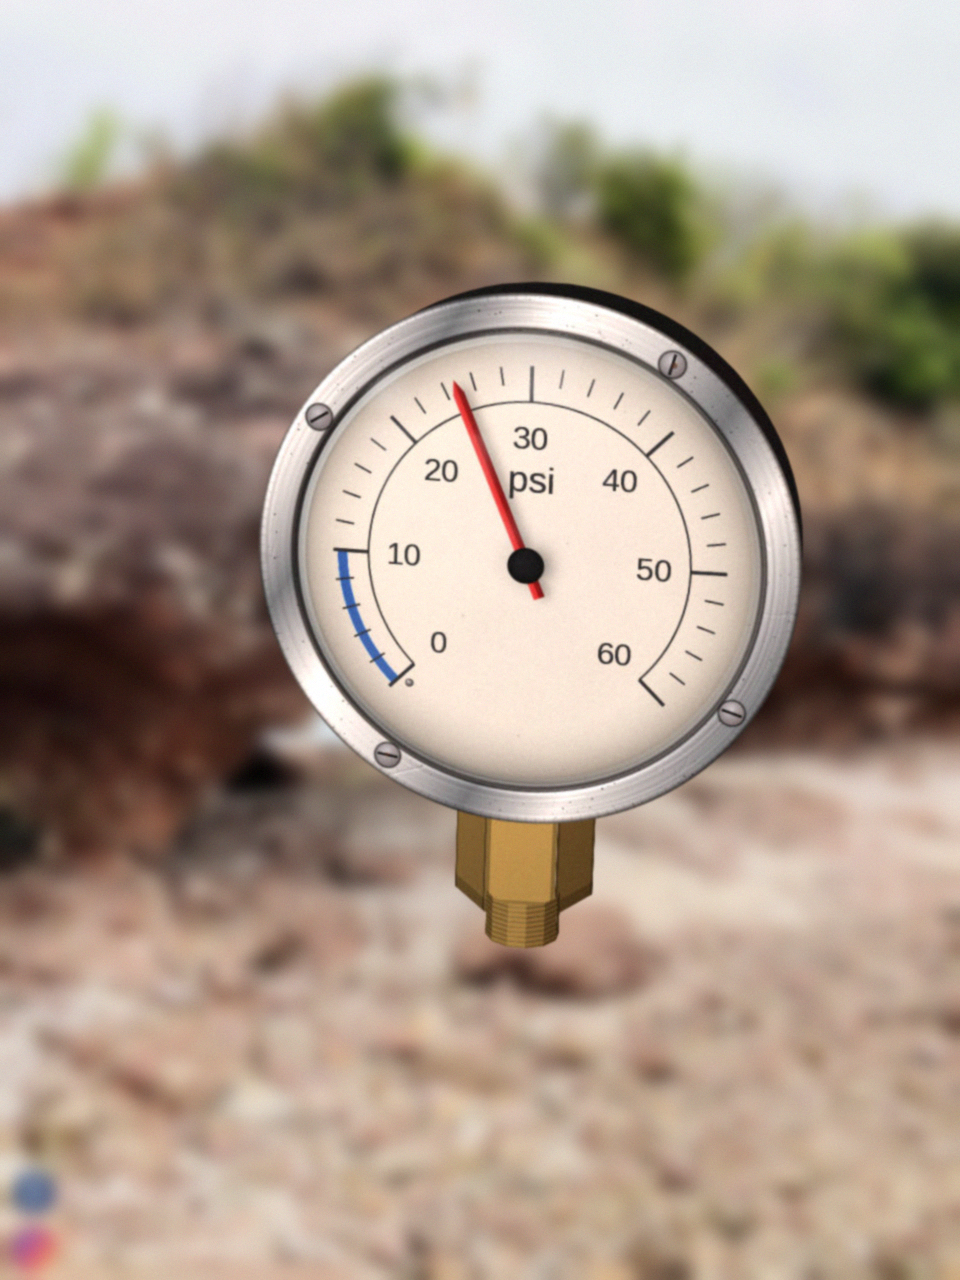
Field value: 25 psi
